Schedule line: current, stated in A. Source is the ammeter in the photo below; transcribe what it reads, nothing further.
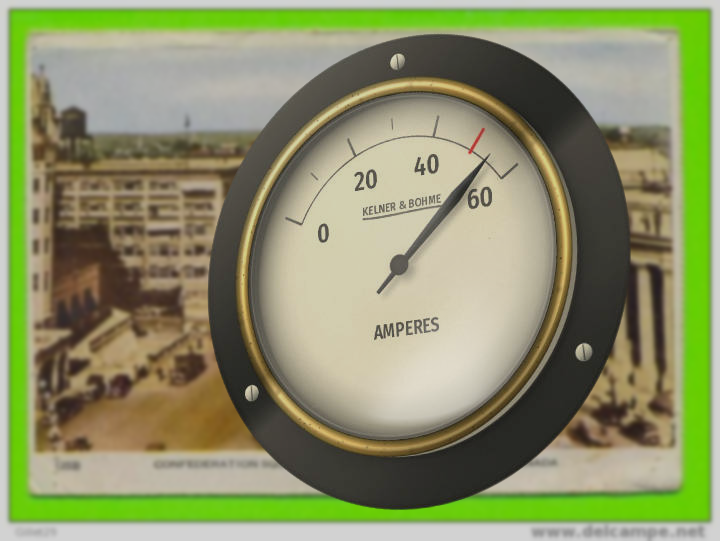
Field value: 55 A
